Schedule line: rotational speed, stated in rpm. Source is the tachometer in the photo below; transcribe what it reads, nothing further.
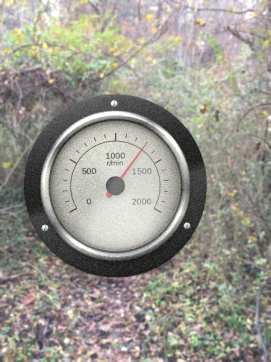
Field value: 1300 rpm
